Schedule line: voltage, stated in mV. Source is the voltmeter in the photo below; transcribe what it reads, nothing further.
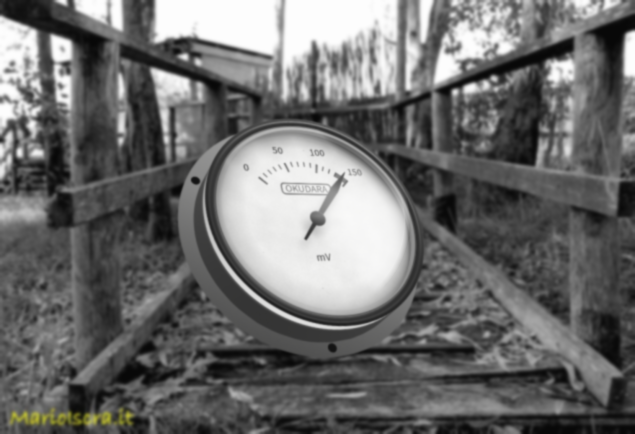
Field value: 140 mV
